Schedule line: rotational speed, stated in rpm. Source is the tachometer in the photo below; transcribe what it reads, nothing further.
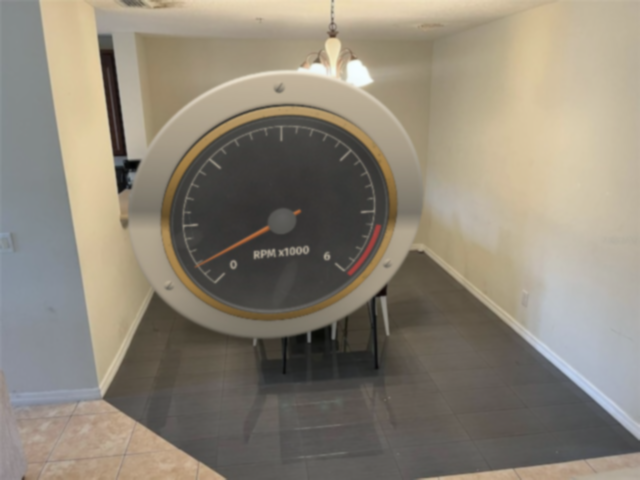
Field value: 400 rpm
